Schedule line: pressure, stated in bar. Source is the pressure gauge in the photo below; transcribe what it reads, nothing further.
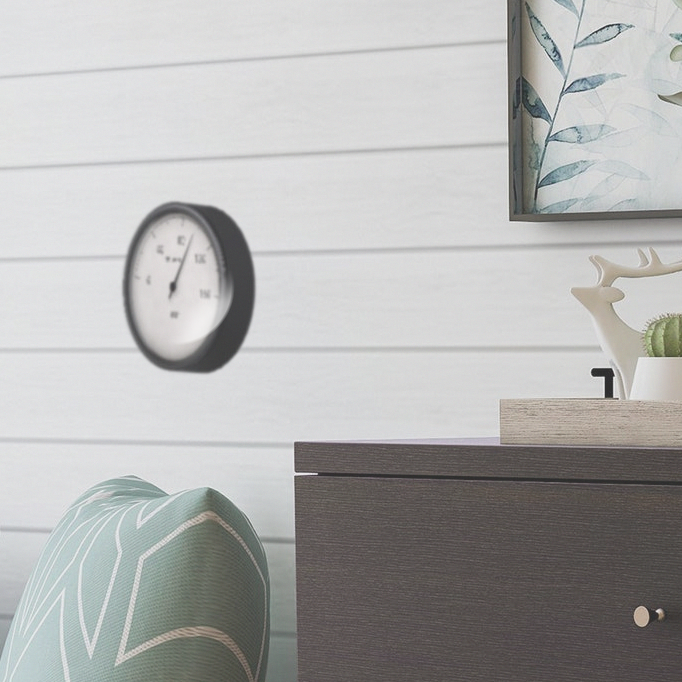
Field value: 100 bar
